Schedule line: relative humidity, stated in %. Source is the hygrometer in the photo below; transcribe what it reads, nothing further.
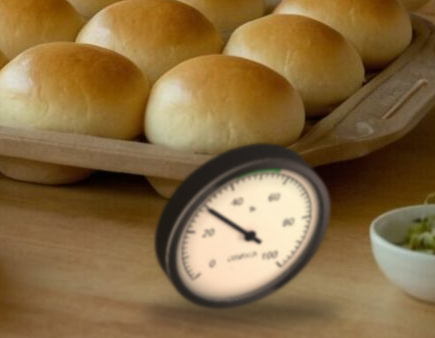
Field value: 30 %
